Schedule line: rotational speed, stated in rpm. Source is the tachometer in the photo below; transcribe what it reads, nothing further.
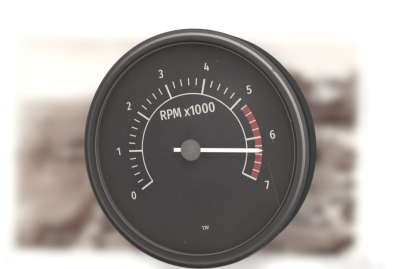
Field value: 6300 rpm
